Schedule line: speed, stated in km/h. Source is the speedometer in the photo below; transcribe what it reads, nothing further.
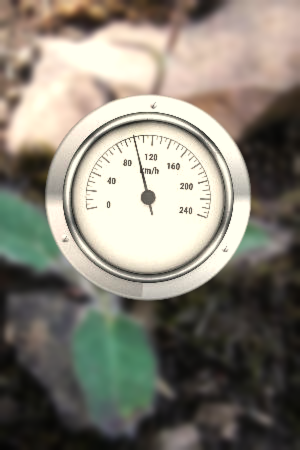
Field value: 100 km/h
